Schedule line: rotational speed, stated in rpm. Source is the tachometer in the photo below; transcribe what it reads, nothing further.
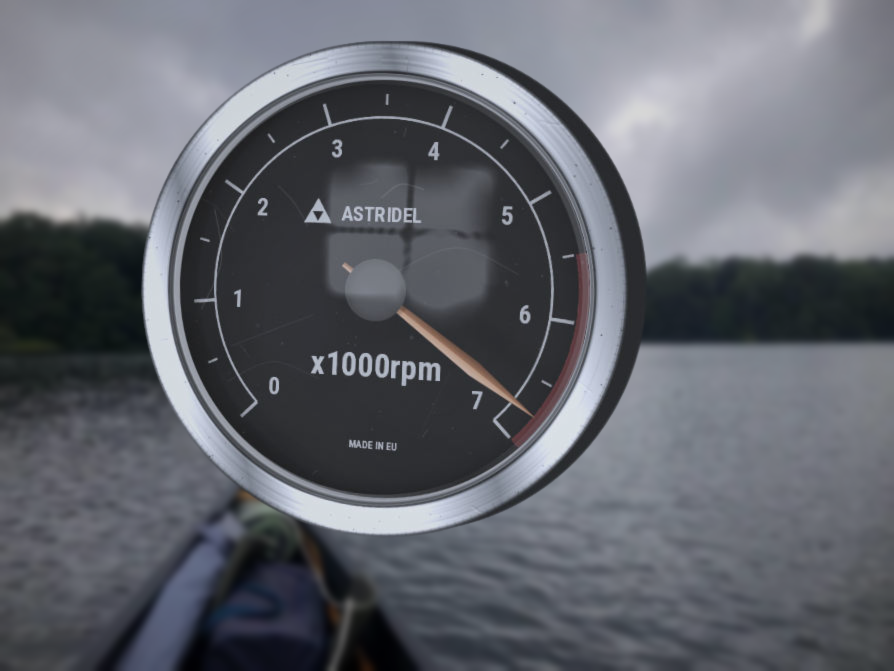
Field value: 6750 rpm
